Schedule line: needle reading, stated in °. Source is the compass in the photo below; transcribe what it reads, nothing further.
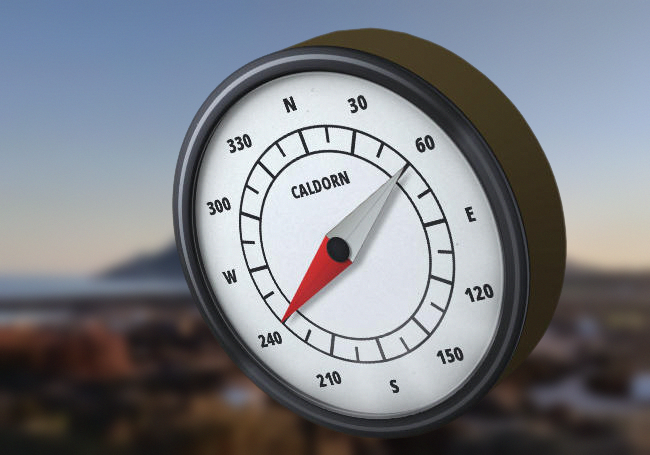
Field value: 240 °
